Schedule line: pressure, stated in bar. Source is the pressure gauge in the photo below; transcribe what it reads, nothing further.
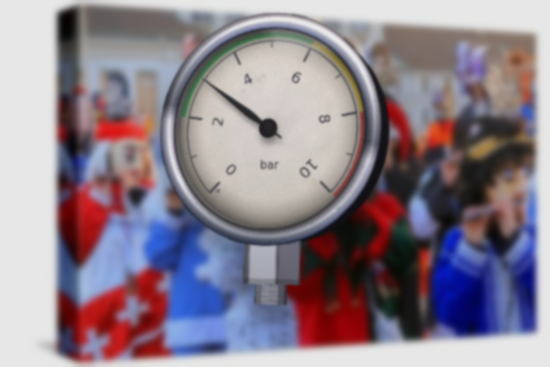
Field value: 3 bar
